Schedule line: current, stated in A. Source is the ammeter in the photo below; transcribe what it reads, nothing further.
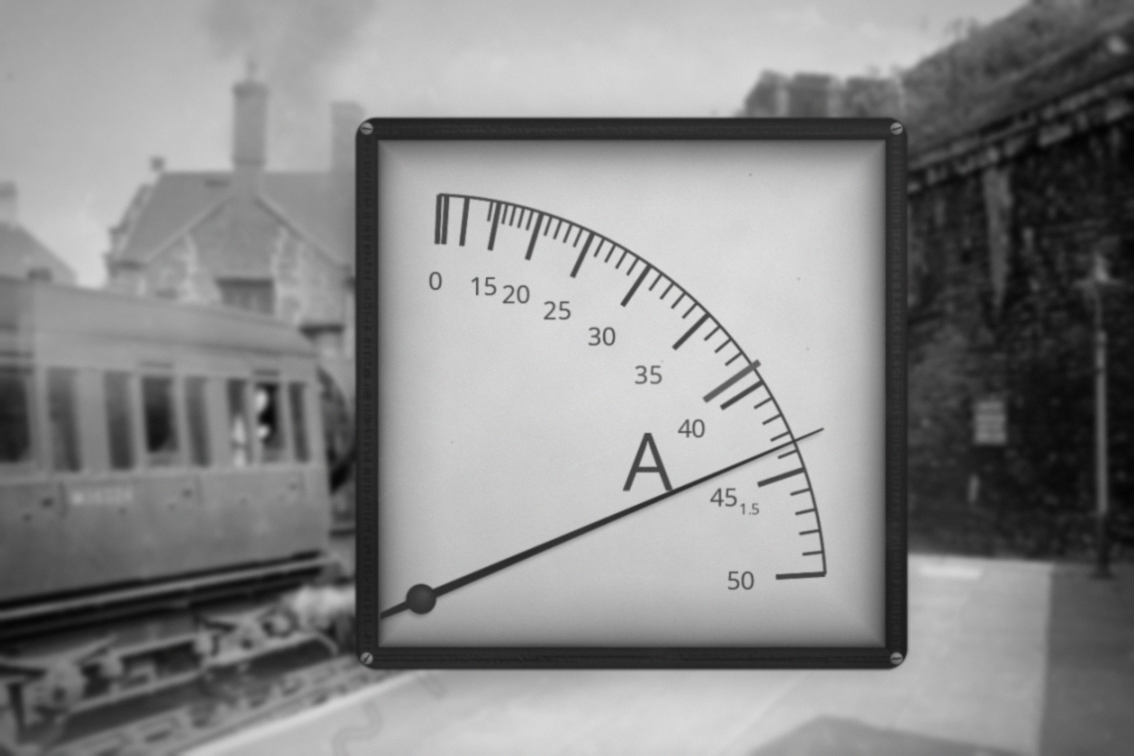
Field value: 43.5 A
